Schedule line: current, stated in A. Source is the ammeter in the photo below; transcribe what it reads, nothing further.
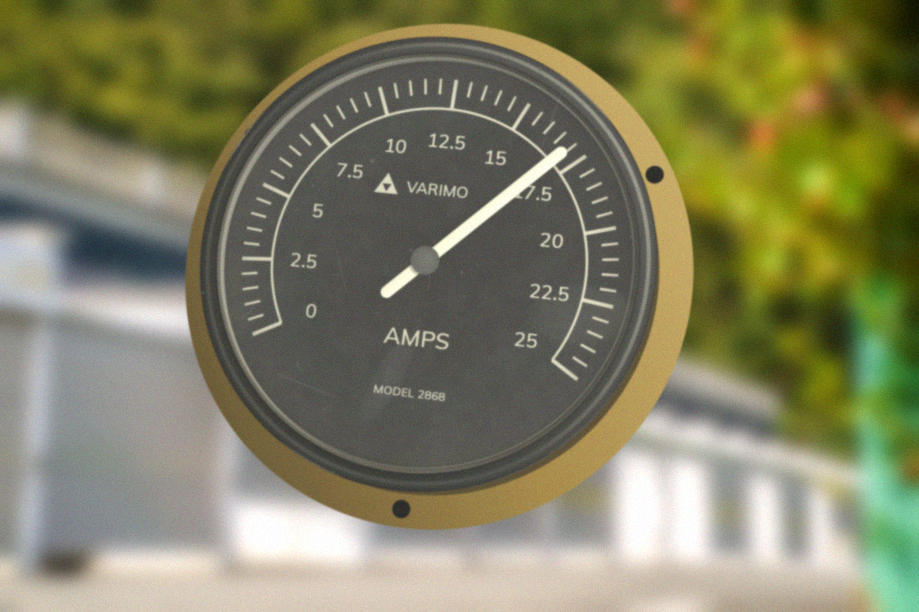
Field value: 17 A
